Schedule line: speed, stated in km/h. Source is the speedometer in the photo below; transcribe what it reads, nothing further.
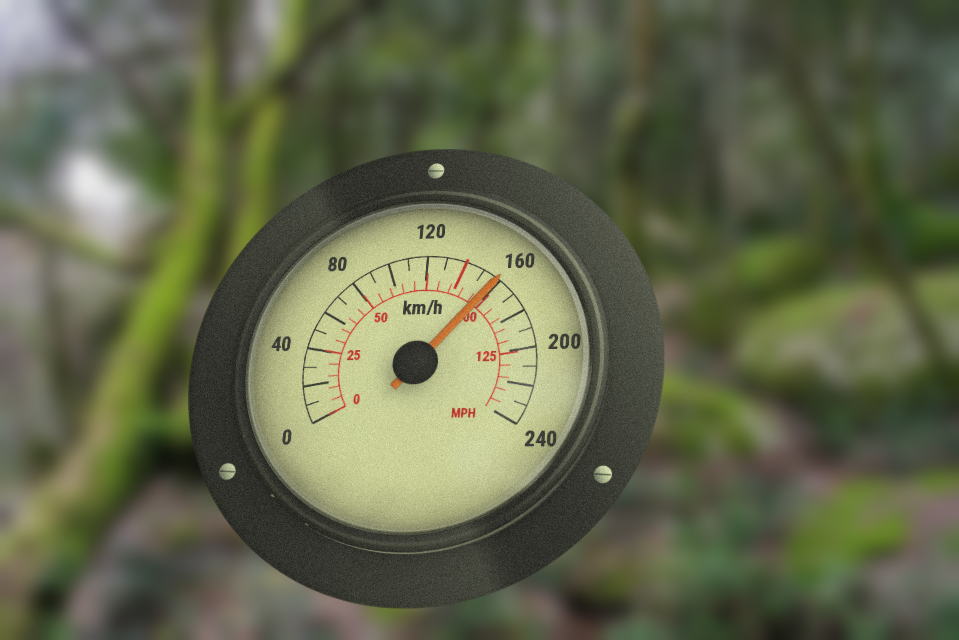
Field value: 160 km/h
